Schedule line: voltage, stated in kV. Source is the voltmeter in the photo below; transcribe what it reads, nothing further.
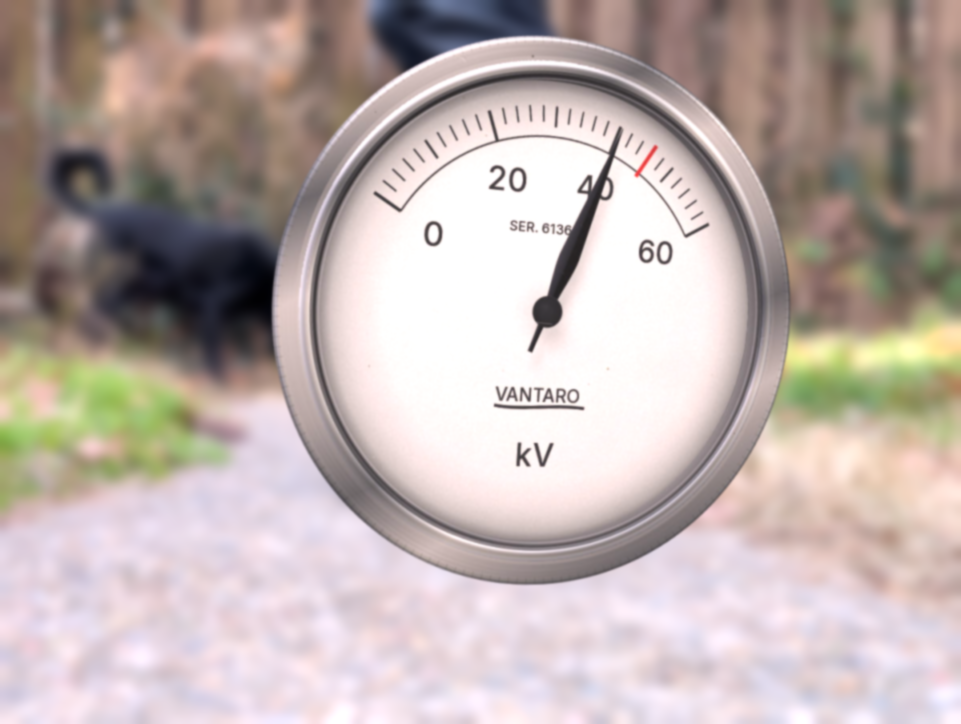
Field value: 40 kV
